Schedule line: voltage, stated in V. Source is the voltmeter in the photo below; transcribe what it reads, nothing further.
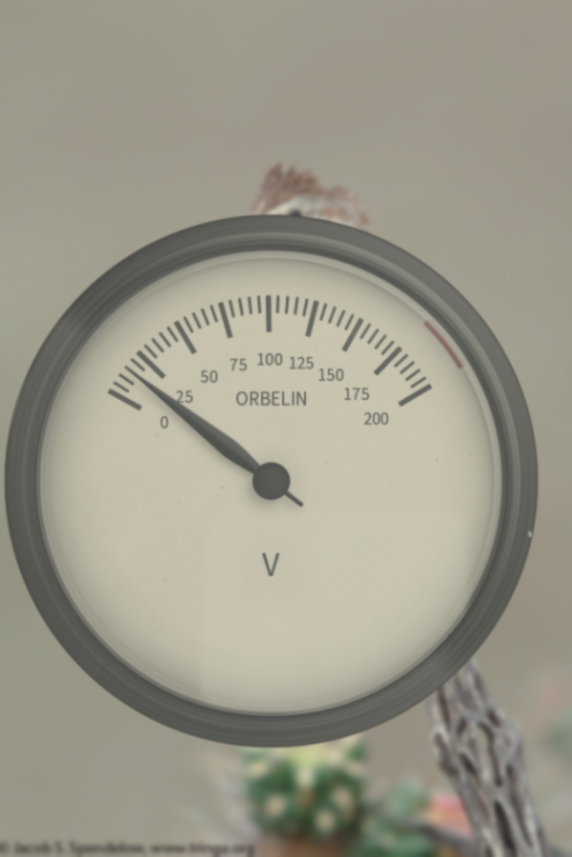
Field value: 15 V
